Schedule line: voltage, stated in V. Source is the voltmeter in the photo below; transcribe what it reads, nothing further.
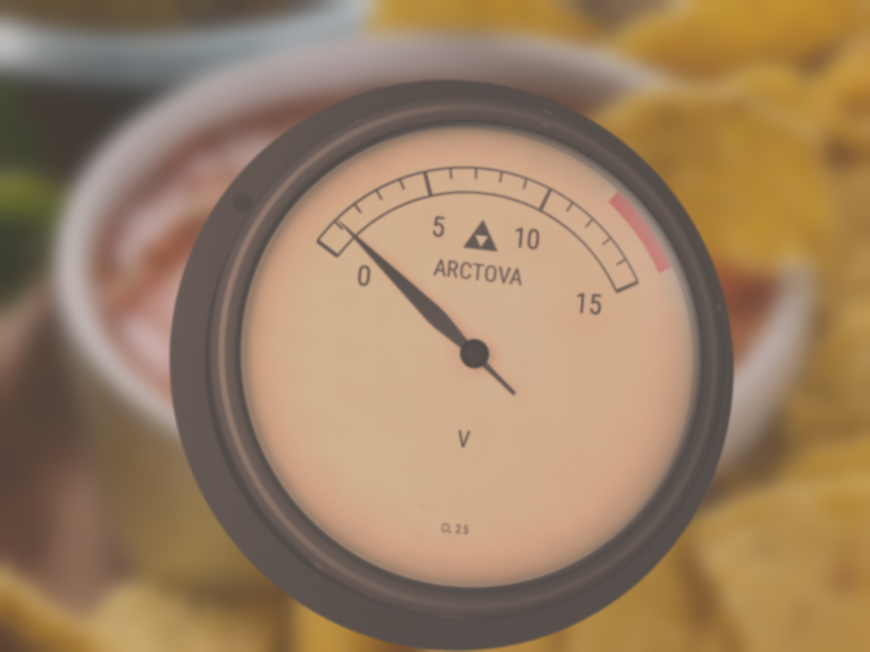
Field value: 1 V
